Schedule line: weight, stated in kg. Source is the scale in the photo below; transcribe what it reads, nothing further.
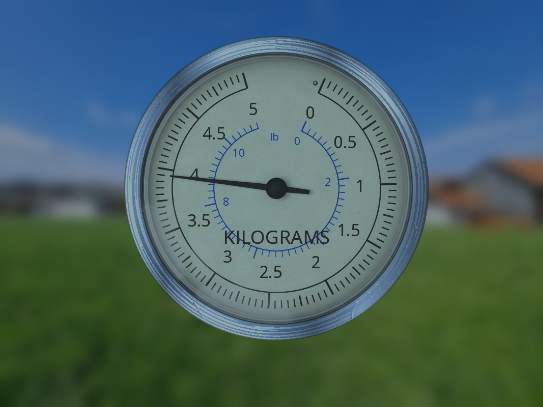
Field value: 3.95 kg
